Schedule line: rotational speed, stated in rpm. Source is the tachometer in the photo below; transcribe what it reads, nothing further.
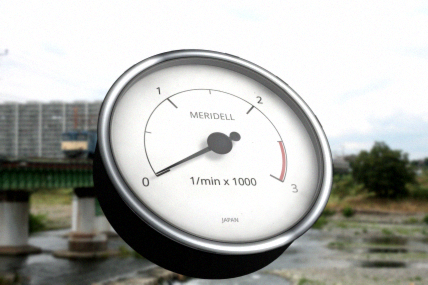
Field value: 0 rpm
